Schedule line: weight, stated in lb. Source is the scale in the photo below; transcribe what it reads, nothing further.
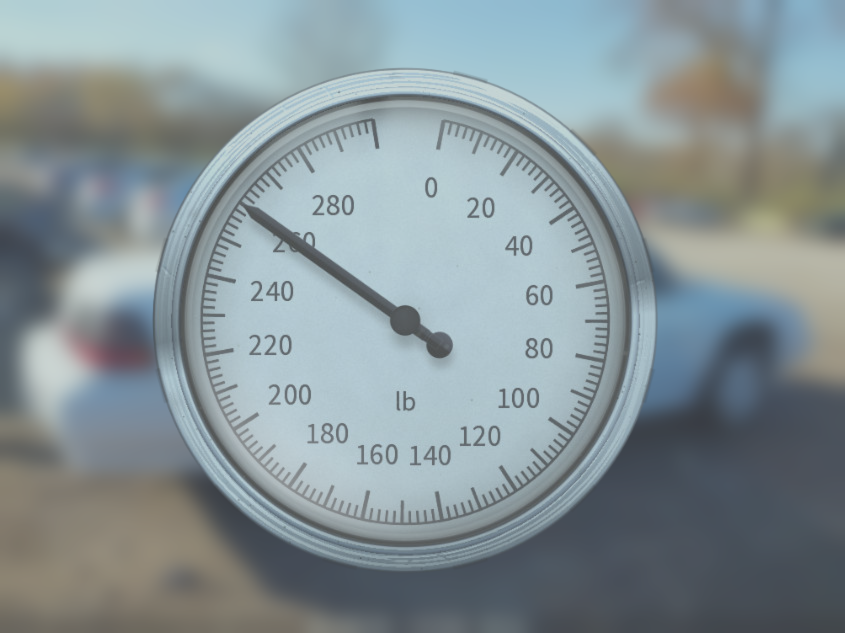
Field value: 260 lb
